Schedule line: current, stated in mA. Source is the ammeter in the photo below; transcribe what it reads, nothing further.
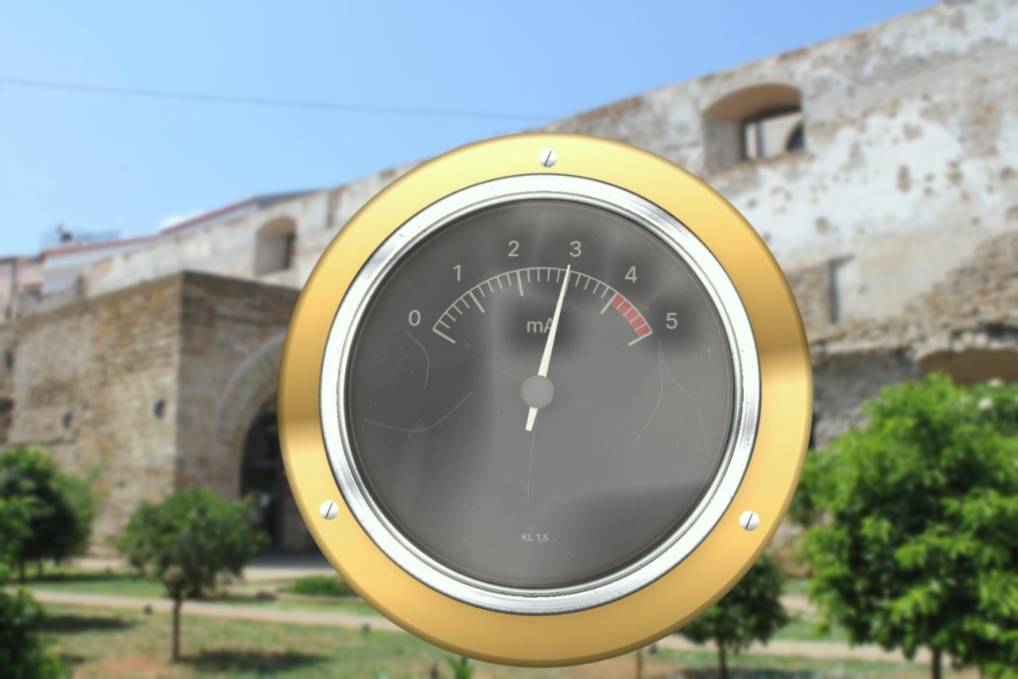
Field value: 3 mA
